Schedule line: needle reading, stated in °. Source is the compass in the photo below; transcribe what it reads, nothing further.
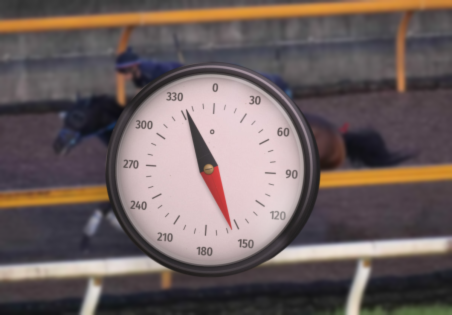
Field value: 155 °
